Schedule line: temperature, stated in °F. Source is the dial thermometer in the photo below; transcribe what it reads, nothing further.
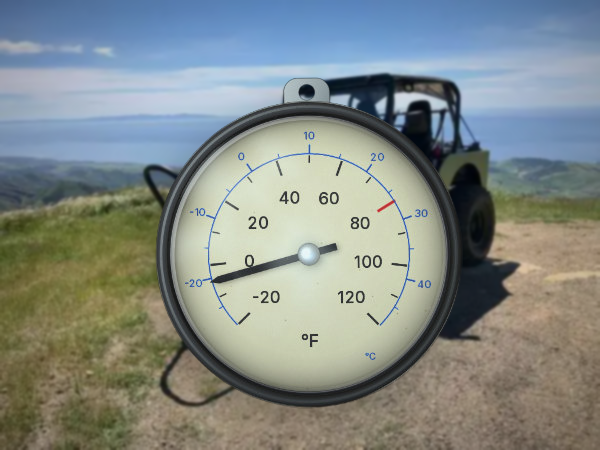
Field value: -5 °F
